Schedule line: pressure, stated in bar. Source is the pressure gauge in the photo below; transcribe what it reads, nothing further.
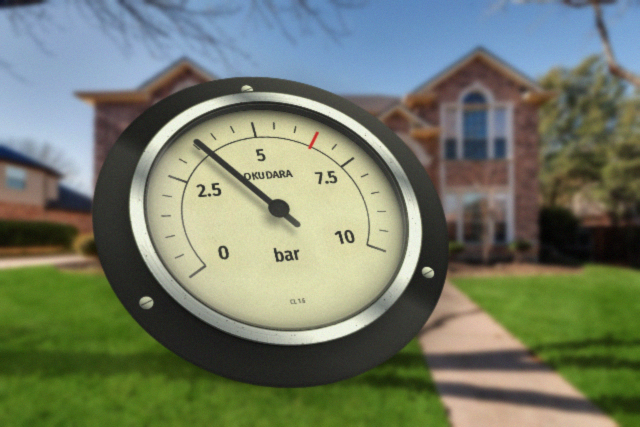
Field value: 3.5 bar
